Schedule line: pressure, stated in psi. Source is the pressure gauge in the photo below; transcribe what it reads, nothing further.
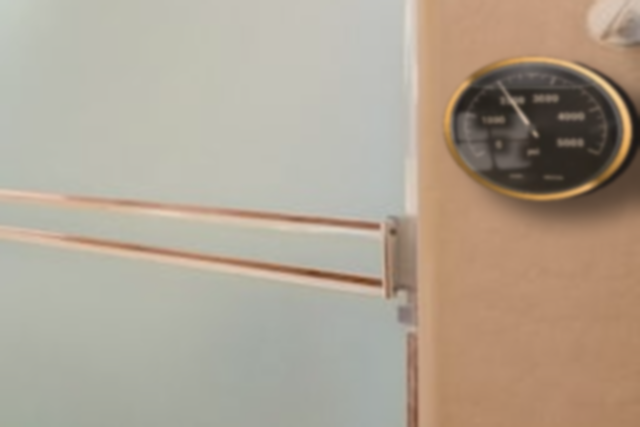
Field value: 2000 psi
